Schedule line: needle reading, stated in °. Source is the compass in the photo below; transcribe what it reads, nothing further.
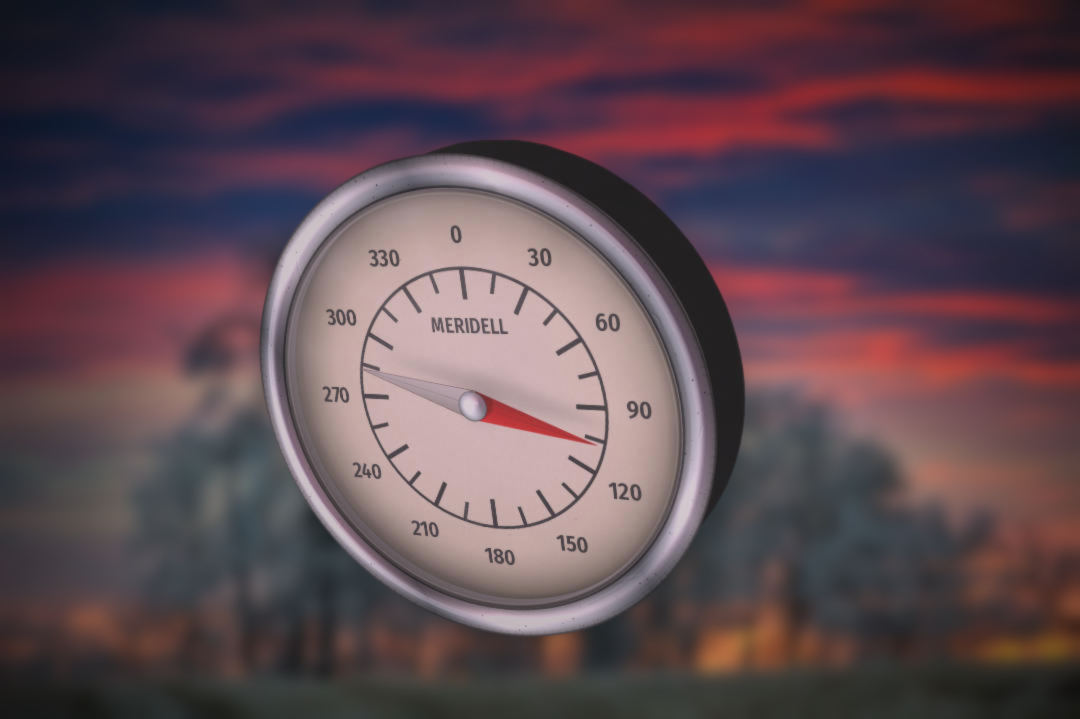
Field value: 105 °
